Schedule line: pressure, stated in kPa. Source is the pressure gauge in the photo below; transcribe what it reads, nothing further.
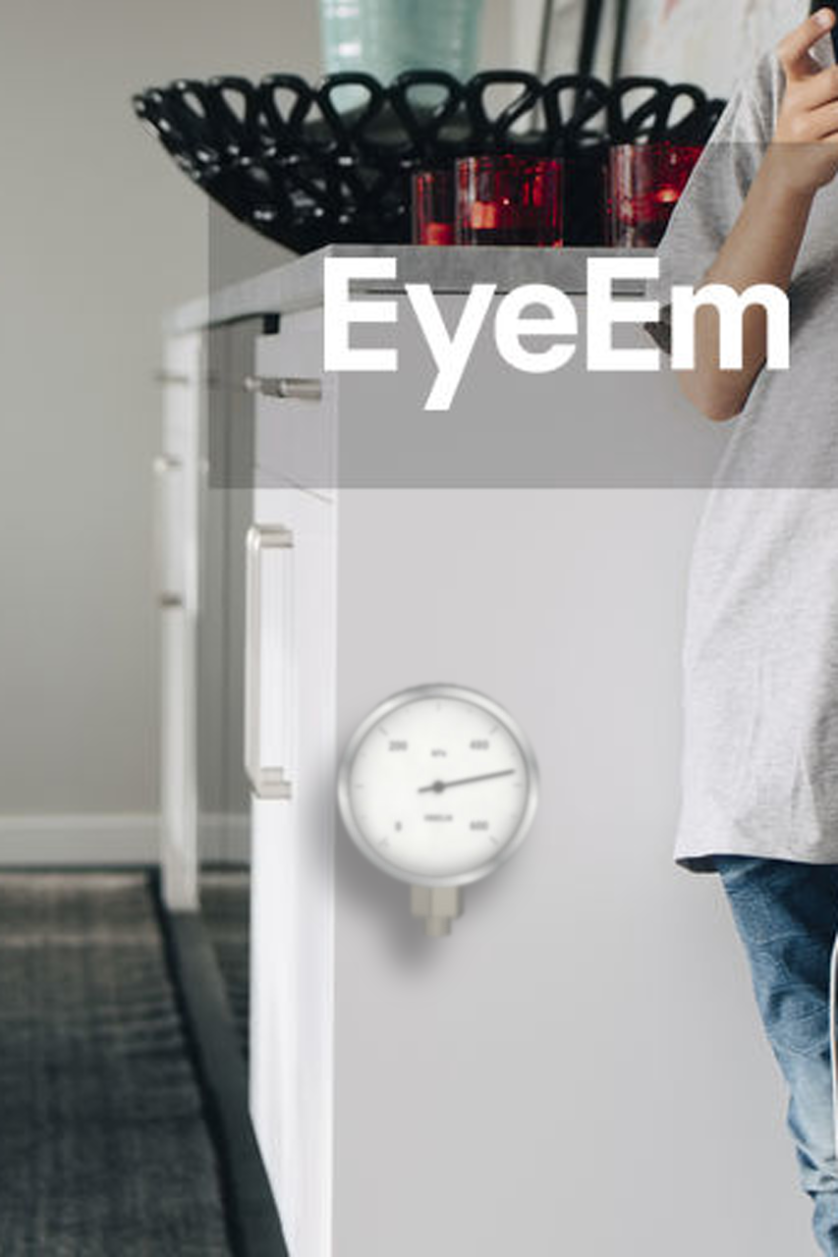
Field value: 475 kPa
